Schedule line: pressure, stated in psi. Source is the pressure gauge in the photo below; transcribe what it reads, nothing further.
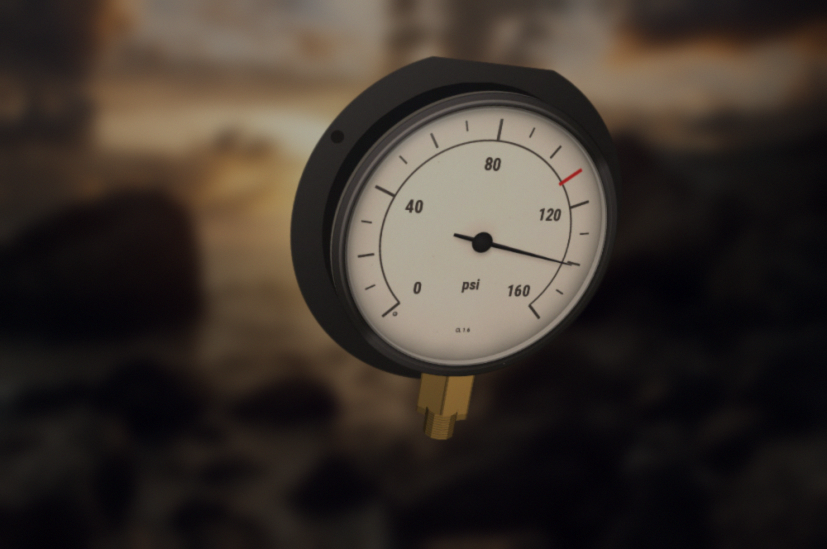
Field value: 140 psi
